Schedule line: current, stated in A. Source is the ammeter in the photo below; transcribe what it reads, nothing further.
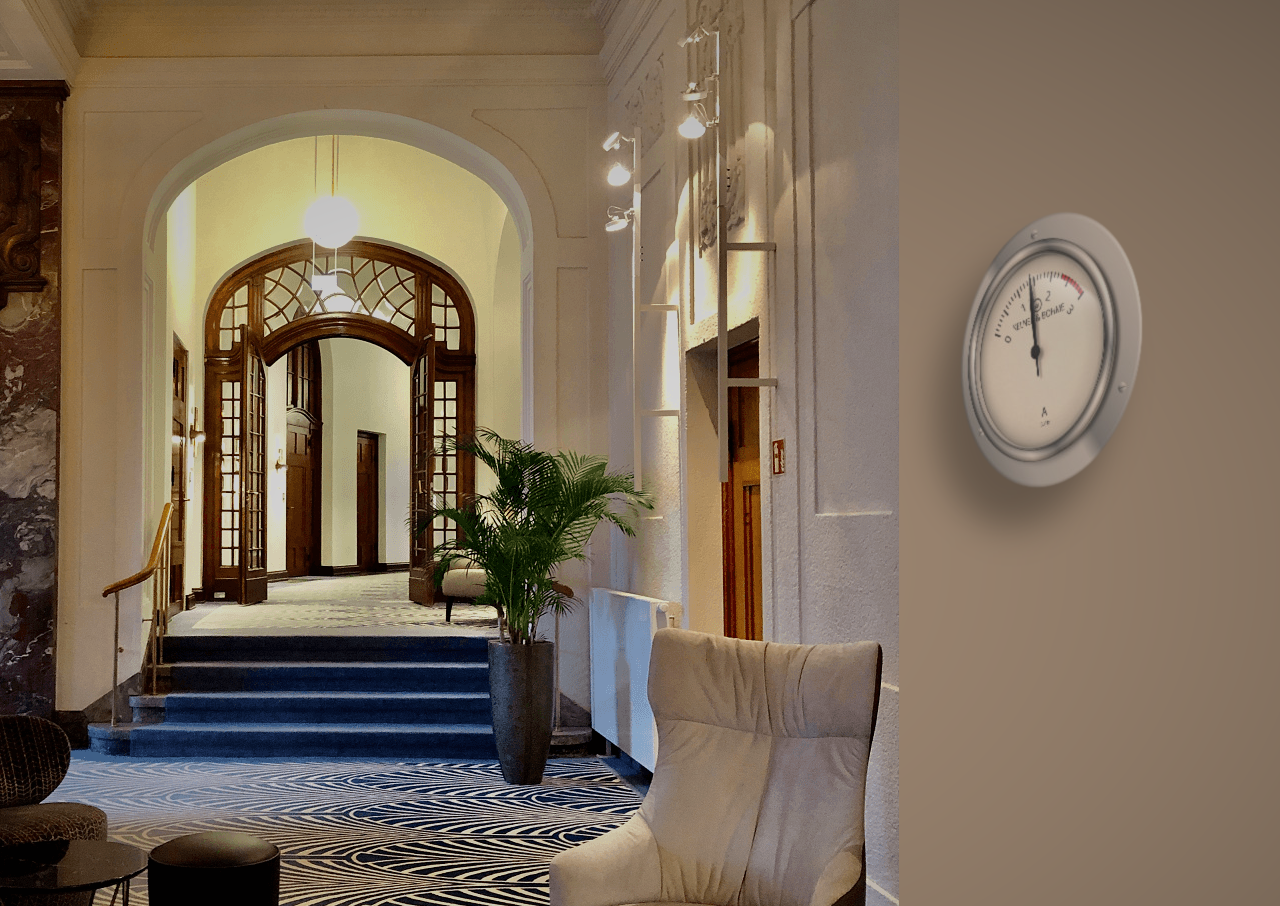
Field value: 1.5 A
